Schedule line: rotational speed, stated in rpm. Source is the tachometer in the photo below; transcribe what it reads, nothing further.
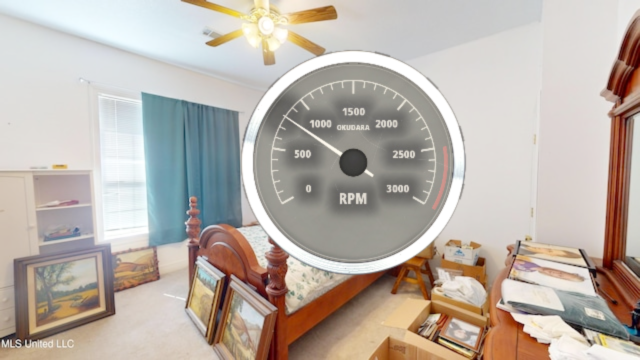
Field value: 800 rpm
